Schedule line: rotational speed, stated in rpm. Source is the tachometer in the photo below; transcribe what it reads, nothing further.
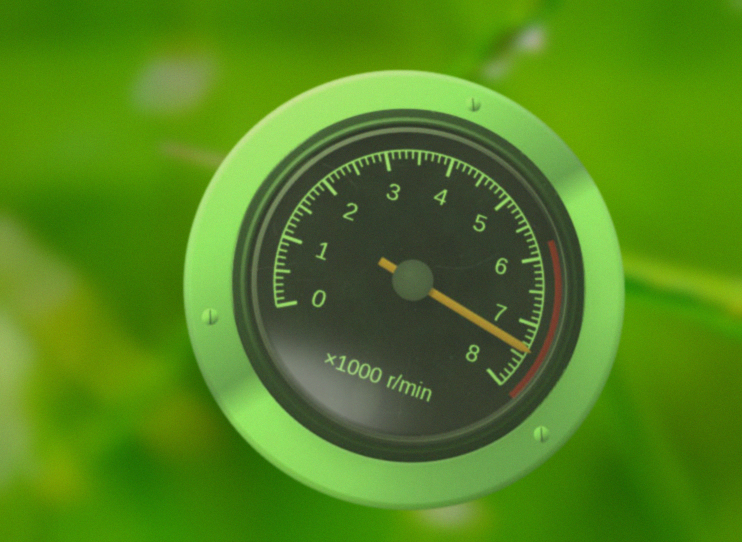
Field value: 7400 rpm
